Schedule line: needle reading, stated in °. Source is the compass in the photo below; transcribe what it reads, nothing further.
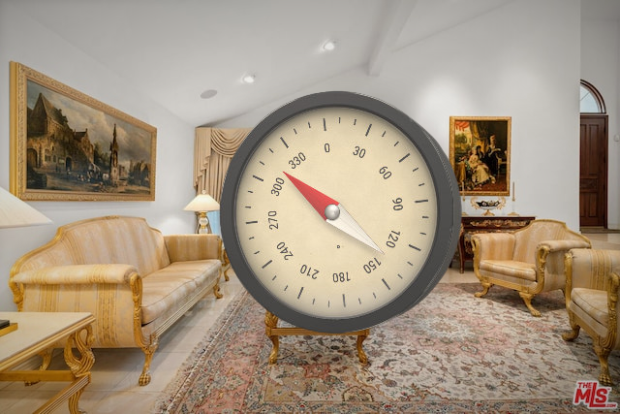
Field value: 315 °
